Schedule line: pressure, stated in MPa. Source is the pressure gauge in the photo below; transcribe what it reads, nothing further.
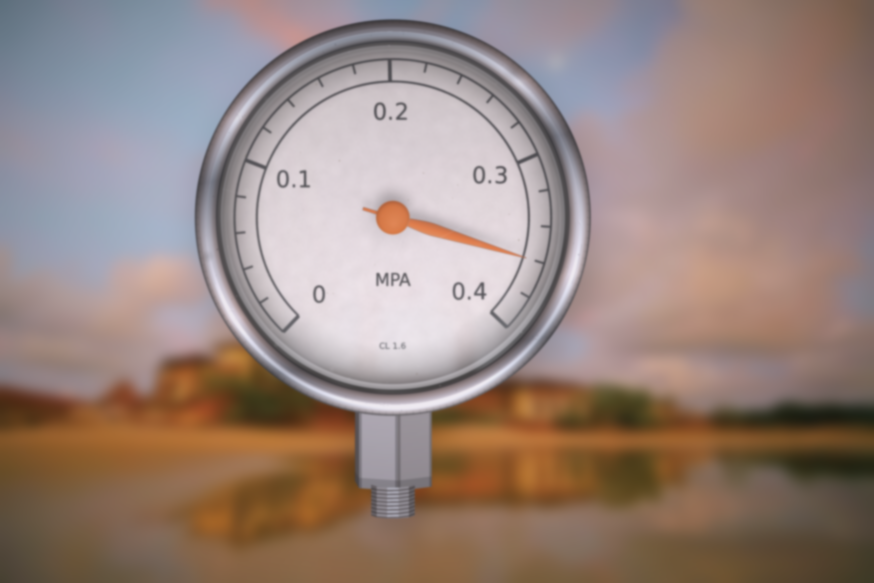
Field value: 0.36 MPa
